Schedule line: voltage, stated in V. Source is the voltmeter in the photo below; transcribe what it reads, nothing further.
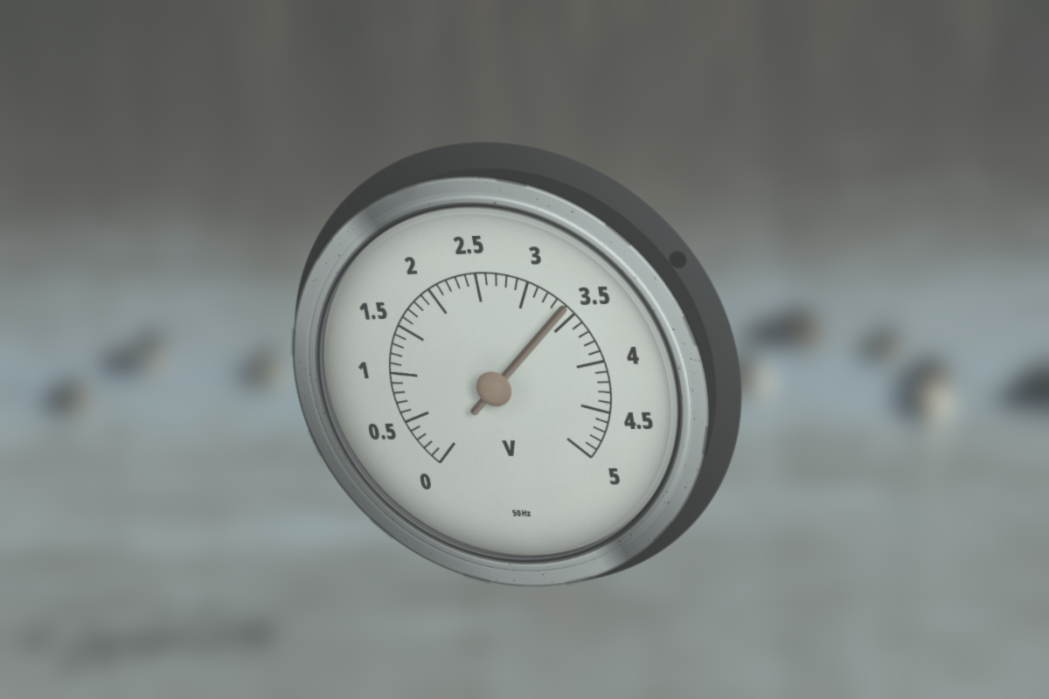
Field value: 3.4 V
